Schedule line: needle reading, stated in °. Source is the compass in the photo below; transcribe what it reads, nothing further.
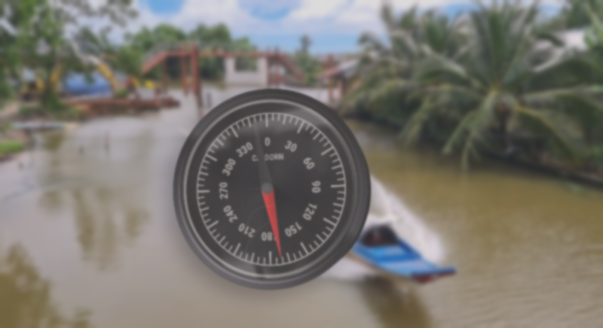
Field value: 170 °
